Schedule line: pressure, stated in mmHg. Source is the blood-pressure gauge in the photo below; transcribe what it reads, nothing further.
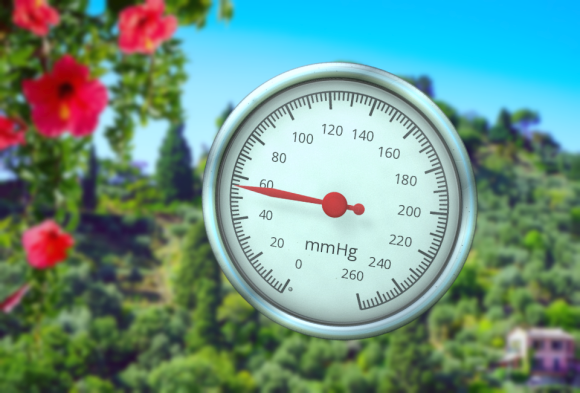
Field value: 56 mmHg
